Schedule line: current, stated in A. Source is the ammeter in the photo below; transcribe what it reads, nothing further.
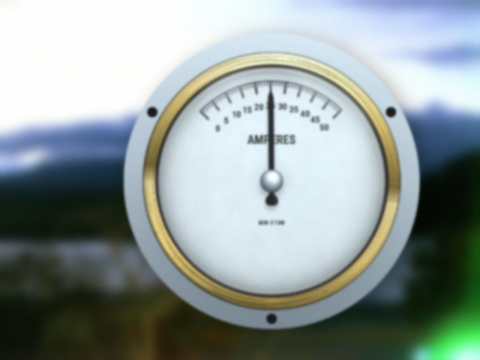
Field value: 25 A
